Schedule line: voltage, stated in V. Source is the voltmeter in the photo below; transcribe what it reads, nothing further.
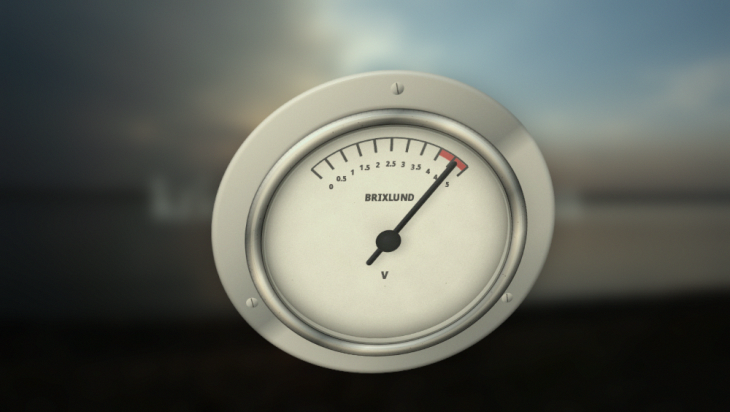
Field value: 4.5 V
